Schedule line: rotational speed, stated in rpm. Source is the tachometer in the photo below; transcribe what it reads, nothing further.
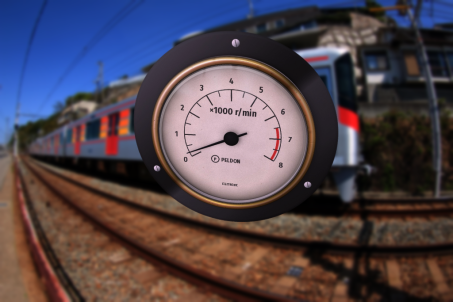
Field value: 250 rpm
